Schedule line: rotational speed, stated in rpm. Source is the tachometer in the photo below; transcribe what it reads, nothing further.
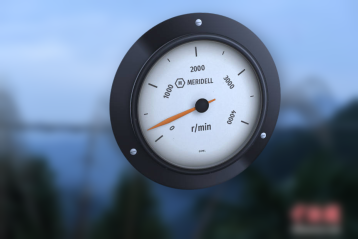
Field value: 250 rpm
